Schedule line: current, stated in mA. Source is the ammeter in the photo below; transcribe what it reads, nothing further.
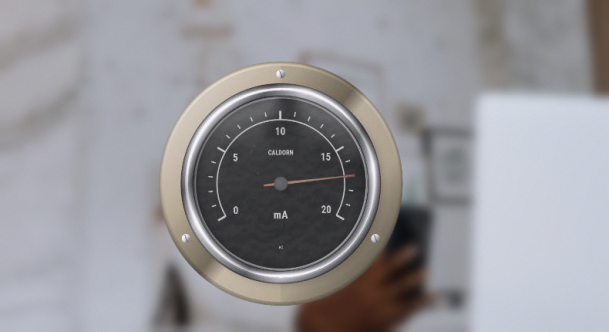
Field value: 17 mA
